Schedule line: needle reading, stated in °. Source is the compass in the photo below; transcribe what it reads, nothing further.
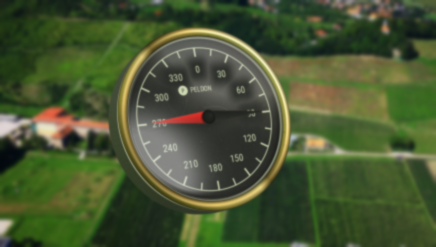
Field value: 270 °
